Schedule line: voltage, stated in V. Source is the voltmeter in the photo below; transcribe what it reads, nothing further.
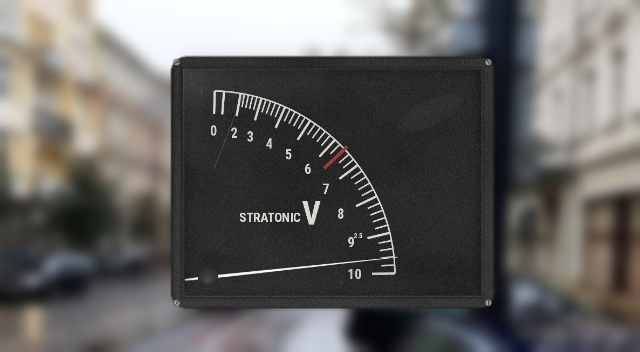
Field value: 9.6 V
